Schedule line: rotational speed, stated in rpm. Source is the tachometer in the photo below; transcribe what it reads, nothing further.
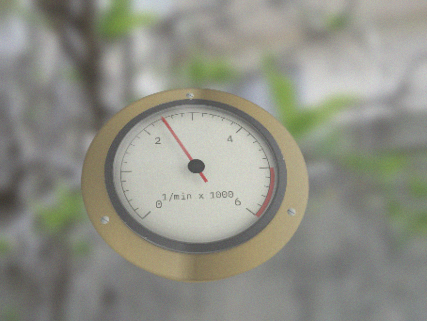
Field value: 2400 rpm
